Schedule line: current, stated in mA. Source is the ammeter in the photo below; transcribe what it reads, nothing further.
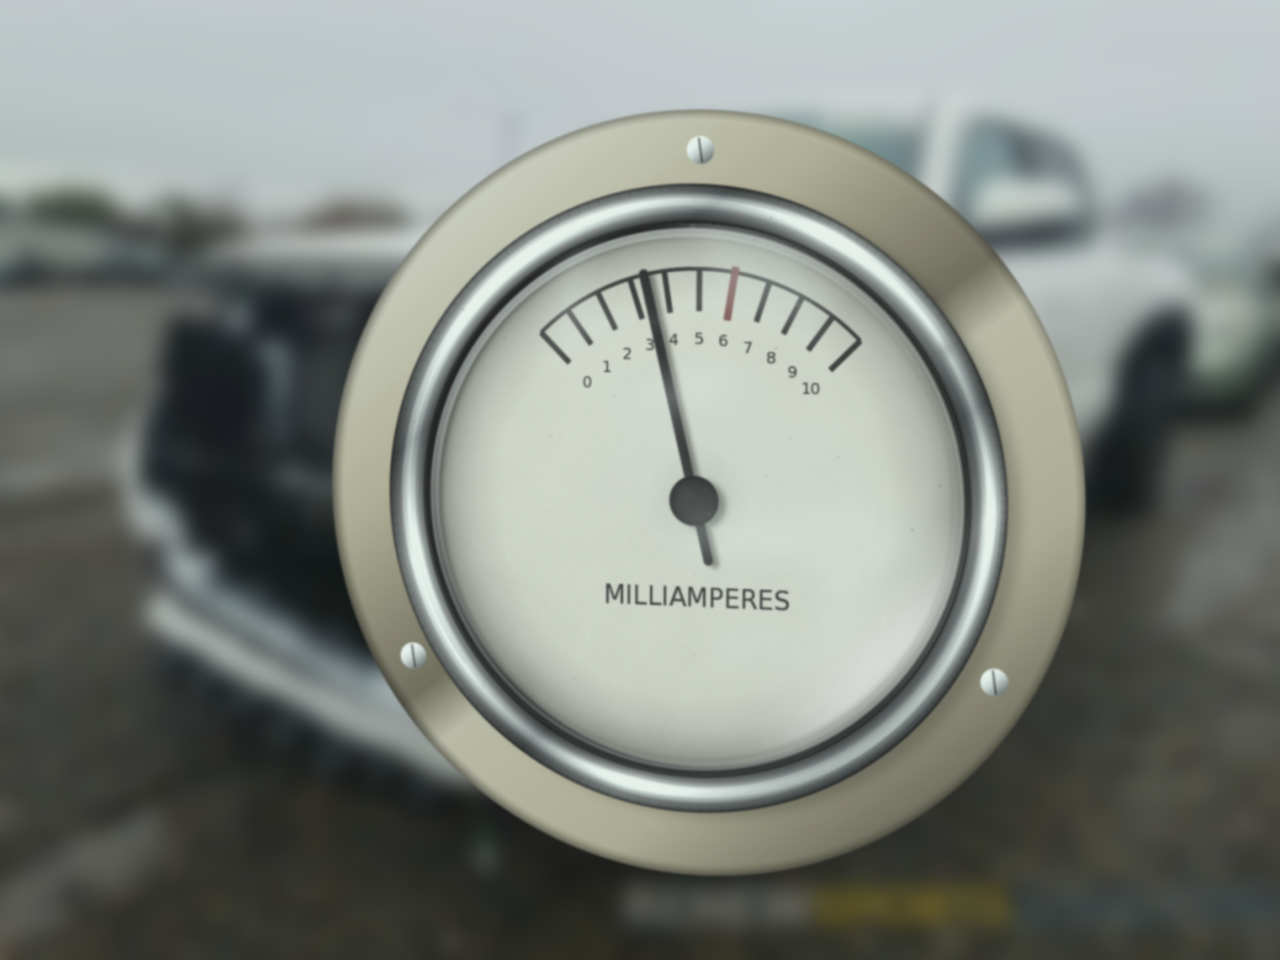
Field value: 3.5 mA
